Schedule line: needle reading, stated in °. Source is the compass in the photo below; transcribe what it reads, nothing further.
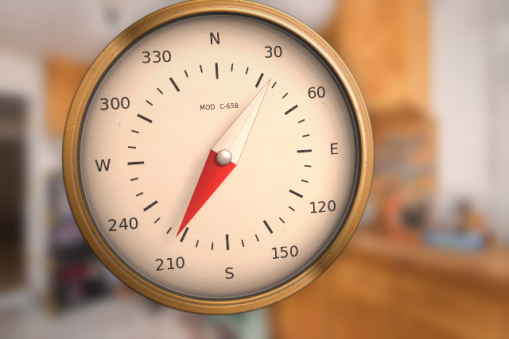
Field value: 215 °
